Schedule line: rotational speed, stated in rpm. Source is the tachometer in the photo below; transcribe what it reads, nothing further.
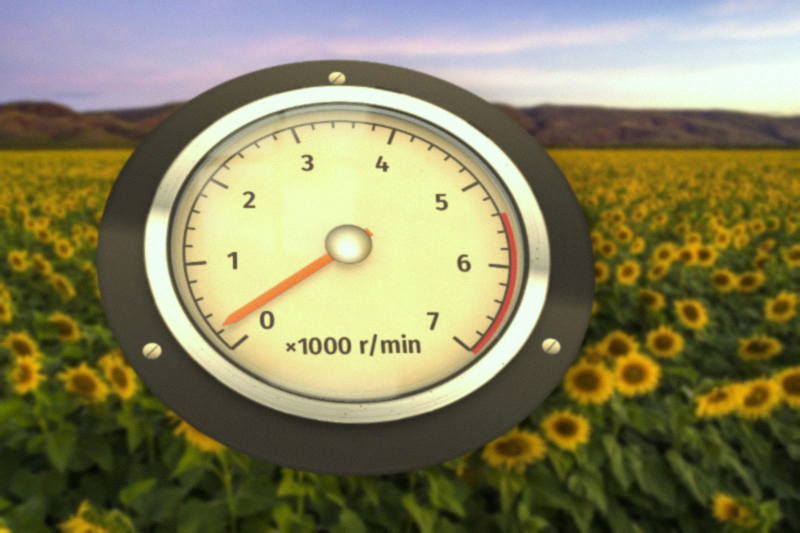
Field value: 200 rpm
